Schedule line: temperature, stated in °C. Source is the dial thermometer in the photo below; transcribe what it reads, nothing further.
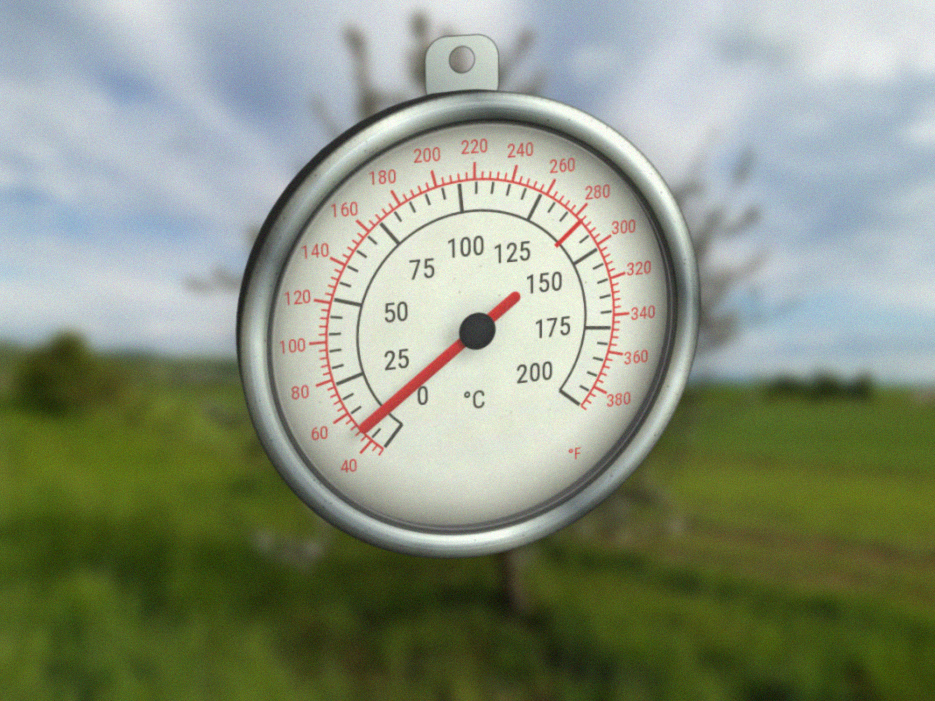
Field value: 10 °C
